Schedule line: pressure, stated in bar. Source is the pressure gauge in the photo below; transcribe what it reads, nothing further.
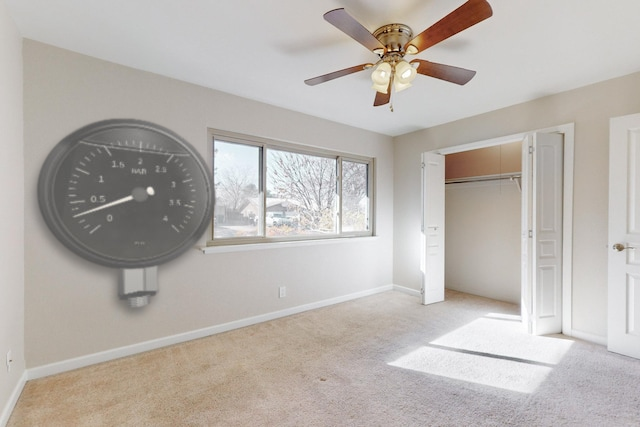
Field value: 0.3 bar
